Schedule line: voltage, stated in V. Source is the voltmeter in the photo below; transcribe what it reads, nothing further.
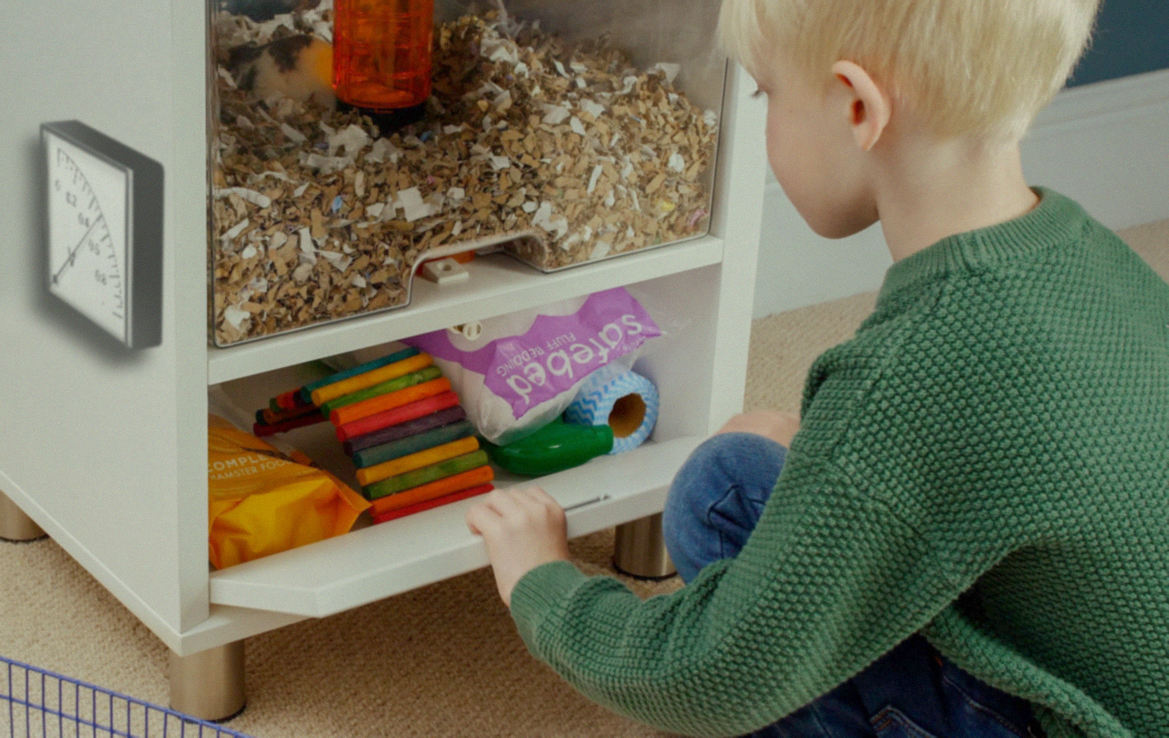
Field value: 0.5 V
